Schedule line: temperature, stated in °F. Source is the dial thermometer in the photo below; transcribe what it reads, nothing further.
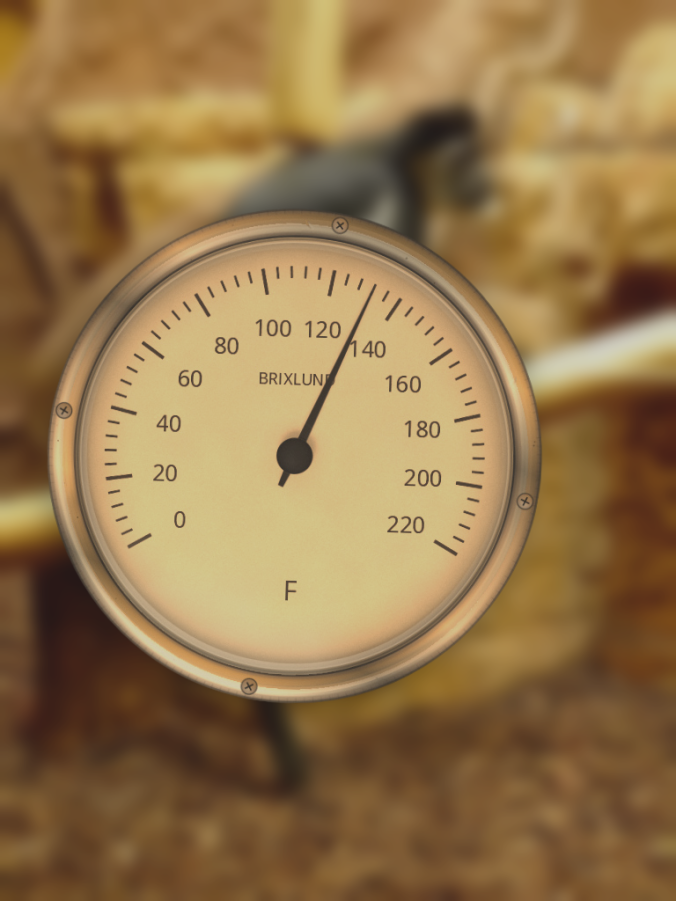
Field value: 132 °F
